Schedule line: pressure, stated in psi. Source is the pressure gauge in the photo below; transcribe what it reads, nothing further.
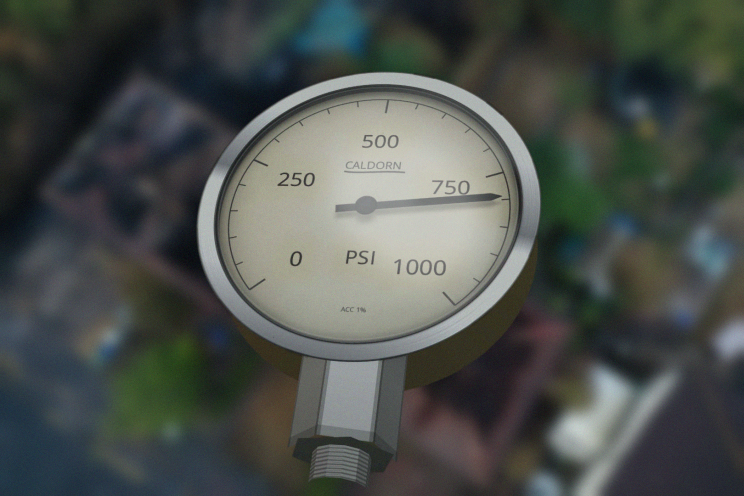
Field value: 800 psi
